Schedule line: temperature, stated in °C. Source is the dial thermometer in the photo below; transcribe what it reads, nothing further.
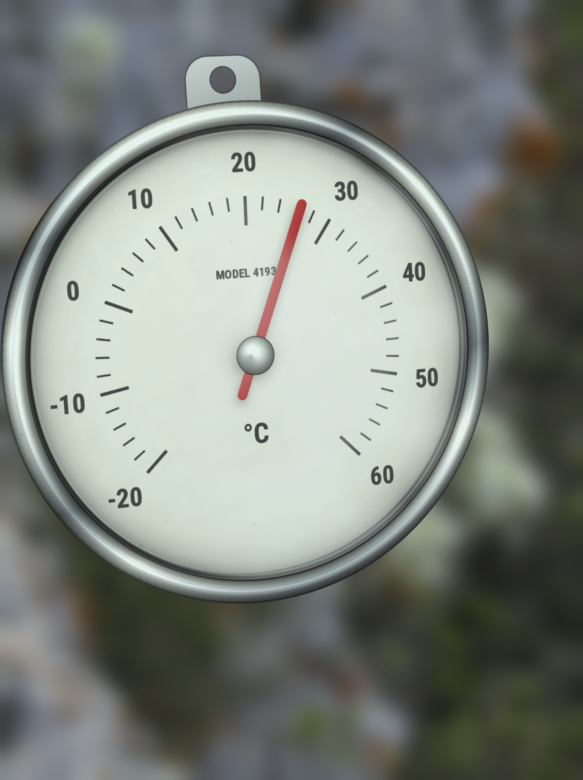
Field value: 26 °C
